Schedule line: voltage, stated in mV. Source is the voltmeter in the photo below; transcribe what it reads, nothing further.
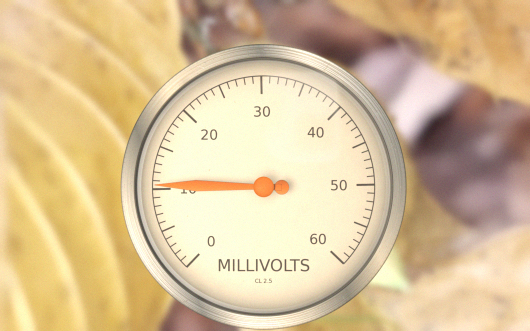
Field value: 10.5 mV
